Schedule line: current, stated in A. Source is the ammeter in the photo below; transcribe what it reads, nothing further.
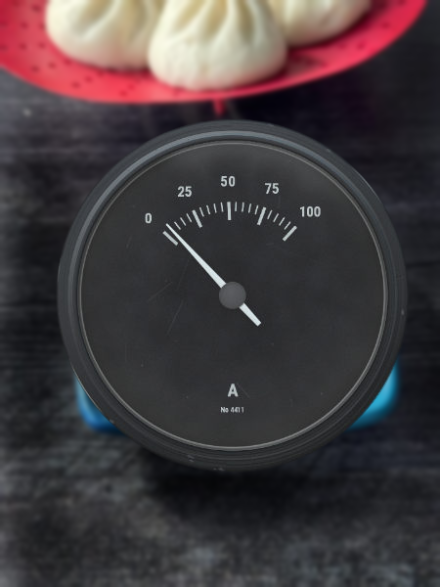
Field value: 5 A
